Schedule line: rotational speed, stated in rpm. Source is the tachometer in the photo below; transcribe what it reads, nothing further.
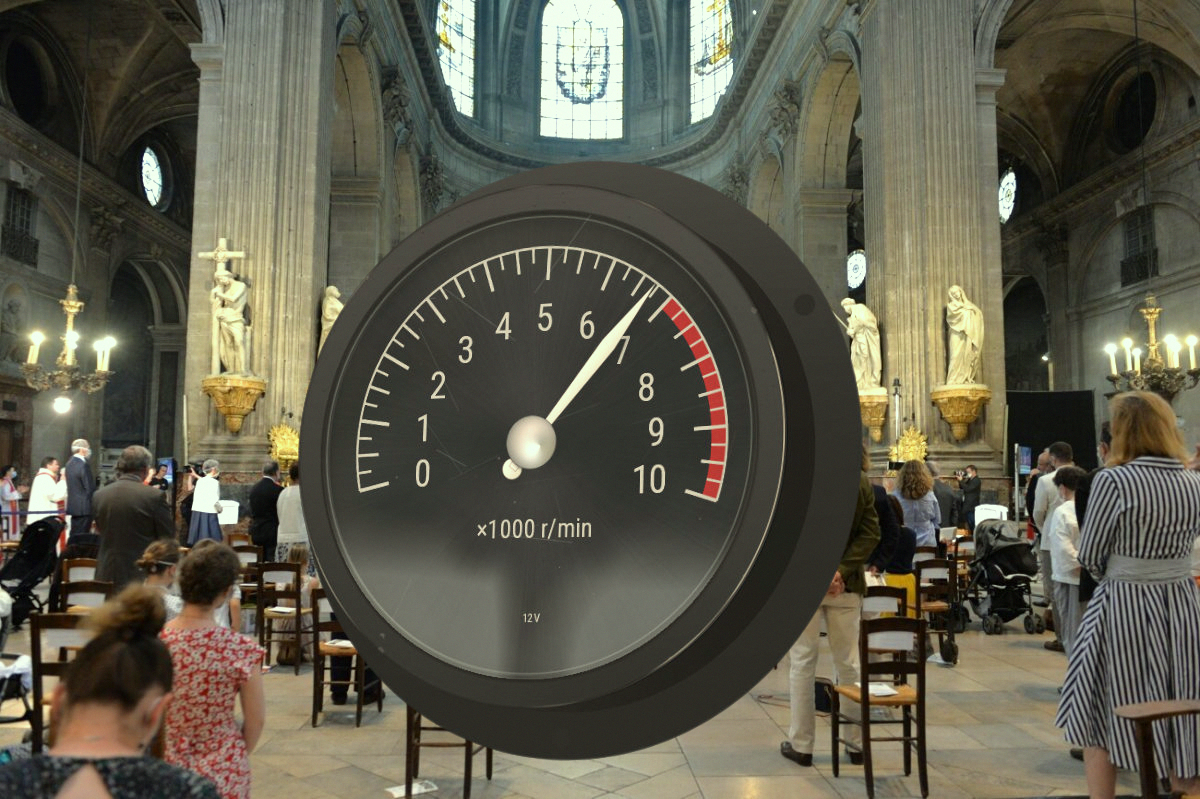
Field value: 6750 rpm
